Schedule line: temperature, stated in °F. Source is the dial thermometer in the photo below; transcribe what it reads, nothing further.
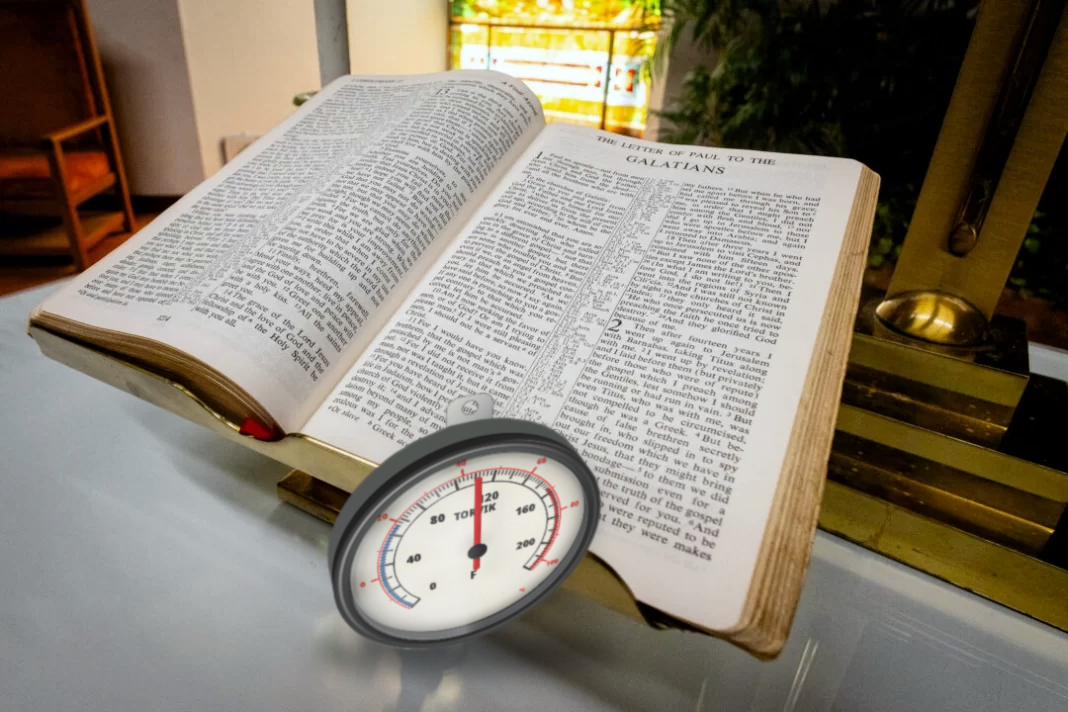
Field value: 110 °F
